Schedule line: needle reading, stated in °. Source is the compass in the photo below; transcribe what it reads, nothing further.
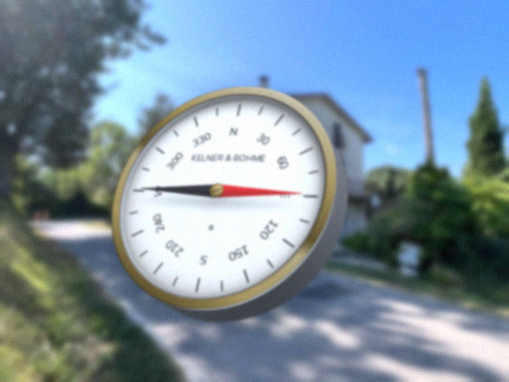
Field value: 90 °
